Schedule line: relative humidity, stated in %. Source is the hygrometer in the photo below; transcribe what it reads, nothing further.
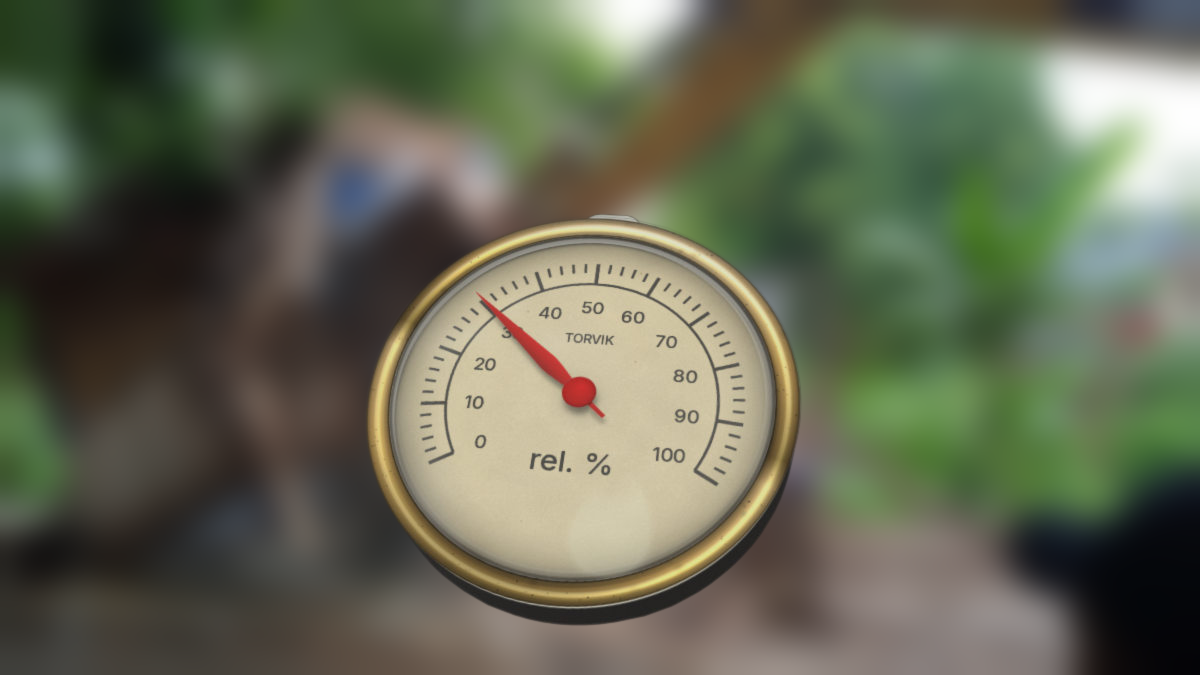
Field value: 30 %
